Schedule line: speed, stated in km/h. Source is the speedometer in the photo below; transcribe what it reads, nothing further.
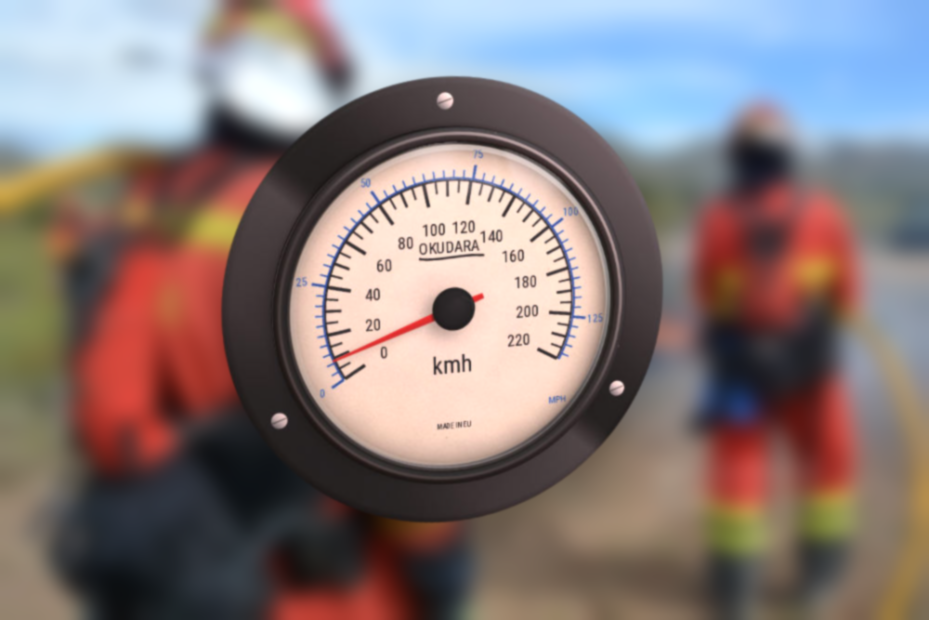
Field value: 10 km/h
